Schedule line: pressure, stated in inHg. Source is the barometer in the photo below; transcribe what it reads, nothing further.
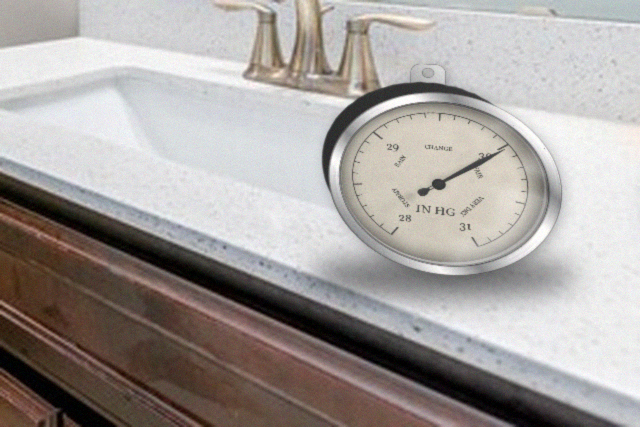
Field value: 30 inHg
